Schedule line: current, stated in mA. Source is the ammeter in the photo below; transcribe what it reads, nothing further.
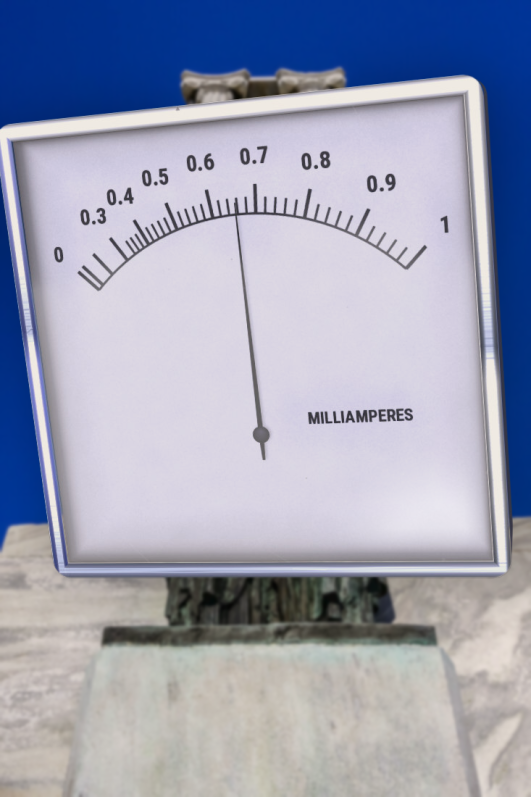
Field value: 0.66 mA
